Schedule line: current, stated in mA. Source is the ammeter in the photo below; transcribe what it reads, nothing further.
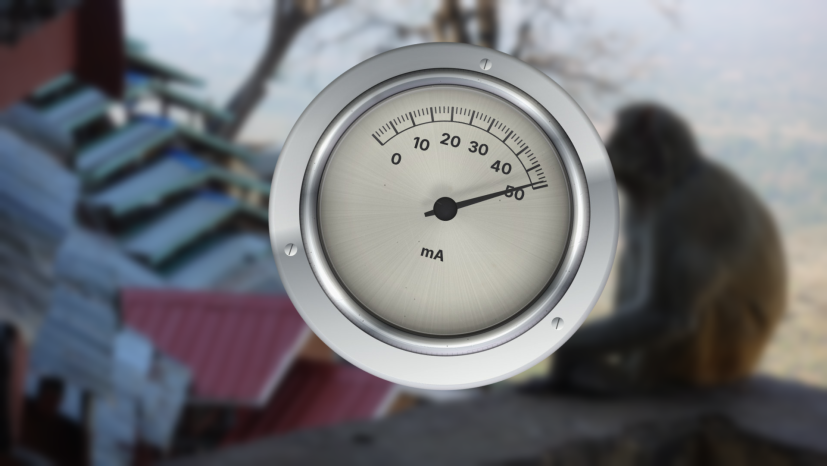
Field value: 49 mA
